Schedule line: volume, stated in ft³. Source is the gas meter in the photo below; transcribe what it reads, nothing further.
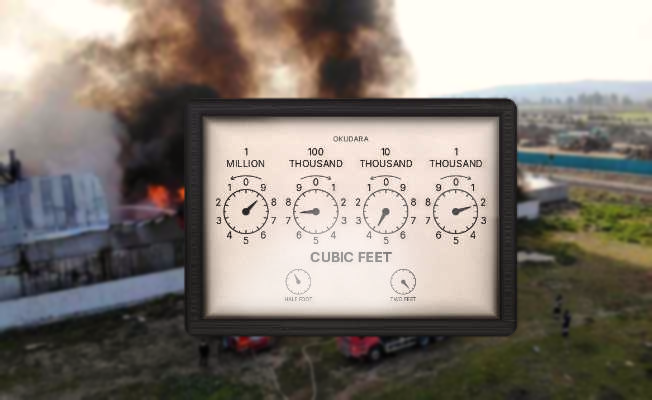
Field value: 874200 ft³
